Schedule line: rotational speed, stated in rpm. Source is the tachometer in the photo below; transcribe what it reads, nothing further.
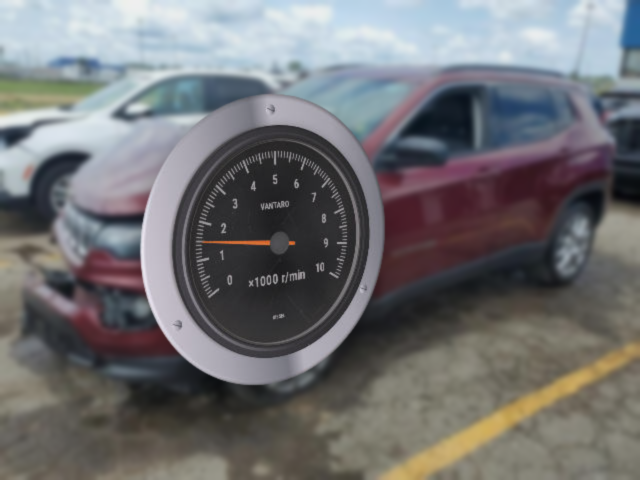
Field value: 1500 rpm
